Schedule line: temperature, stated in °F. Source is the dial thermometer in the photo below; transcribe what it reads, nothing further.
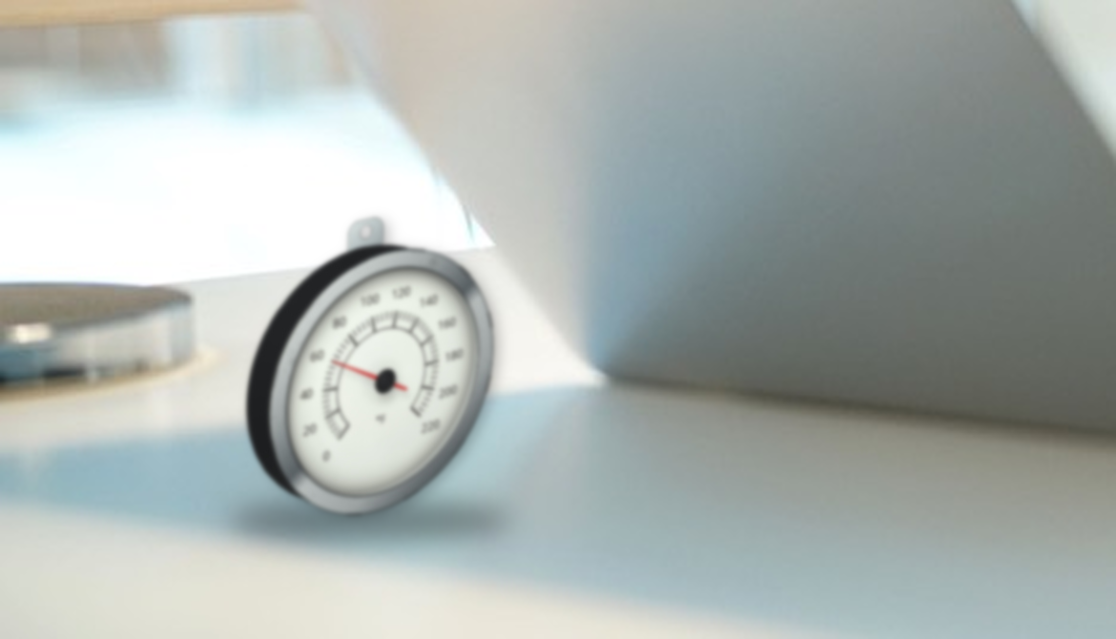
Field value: 60 °F
